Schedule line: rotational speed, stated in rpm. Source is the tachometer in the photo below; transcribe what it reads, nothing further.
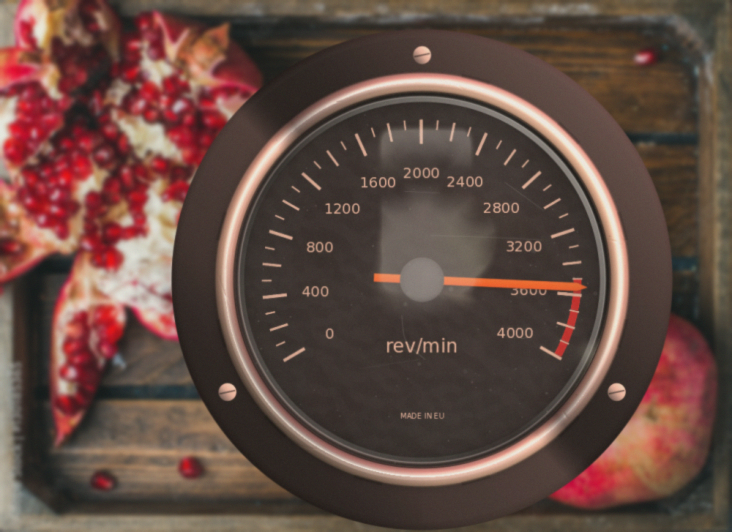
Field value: 3550 rpm
